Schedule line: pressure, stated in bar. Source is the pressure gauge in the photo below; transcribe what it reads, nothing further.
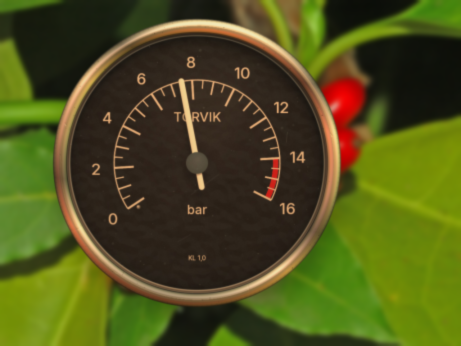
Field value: 7.5 bar
